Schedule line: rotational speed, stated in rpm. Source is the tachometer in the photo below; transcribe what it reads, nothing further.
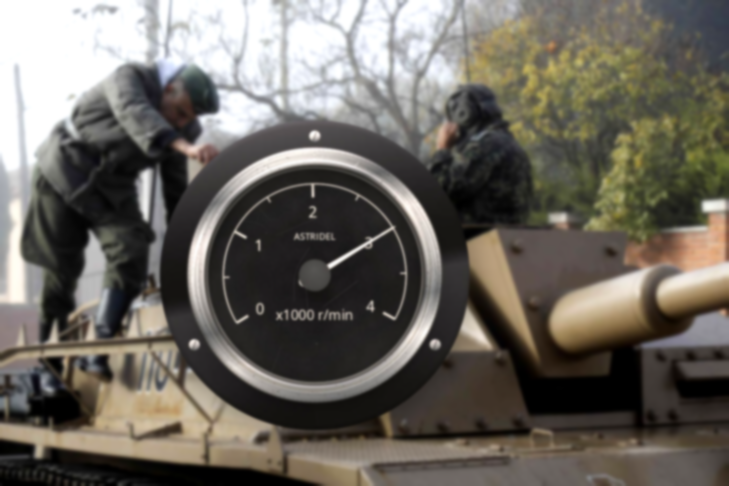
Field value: 3000 rpm
